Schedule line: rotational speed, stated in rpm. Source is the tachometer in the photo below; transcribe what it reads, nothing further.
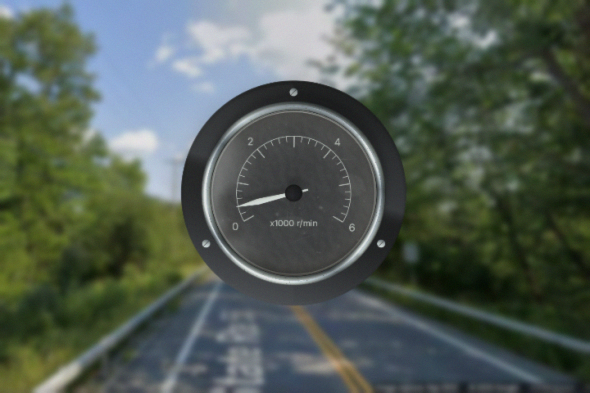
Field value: 400 rpm
